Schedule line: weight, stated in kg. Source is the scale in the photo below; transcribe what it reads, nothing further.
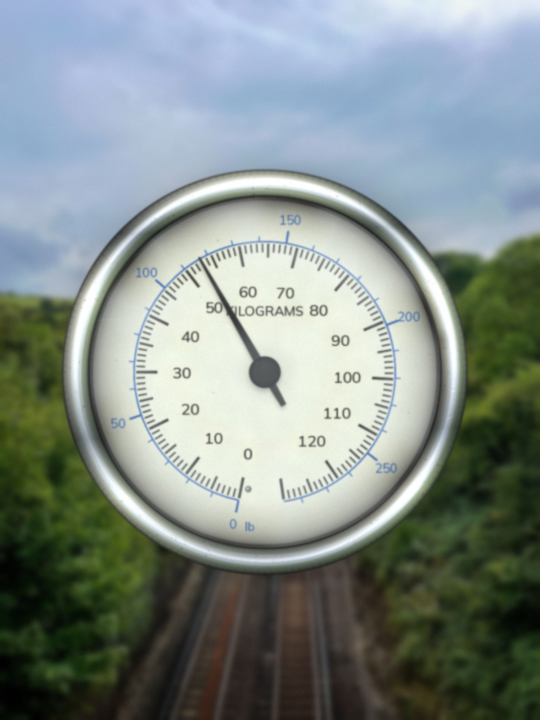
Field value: 53 kg
